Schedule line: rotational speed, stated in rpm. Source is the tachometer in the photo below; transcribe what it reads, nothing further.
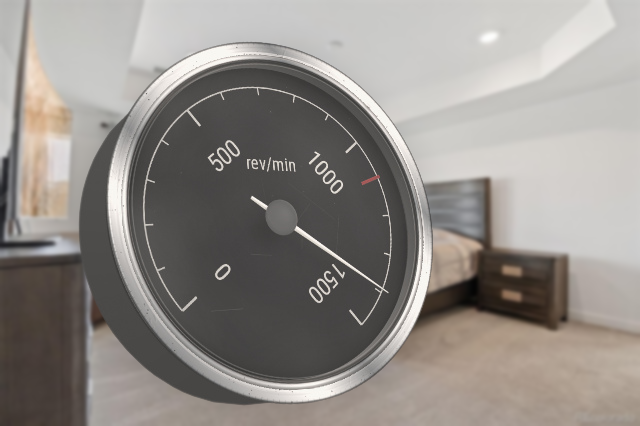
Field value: 1400 rpm
